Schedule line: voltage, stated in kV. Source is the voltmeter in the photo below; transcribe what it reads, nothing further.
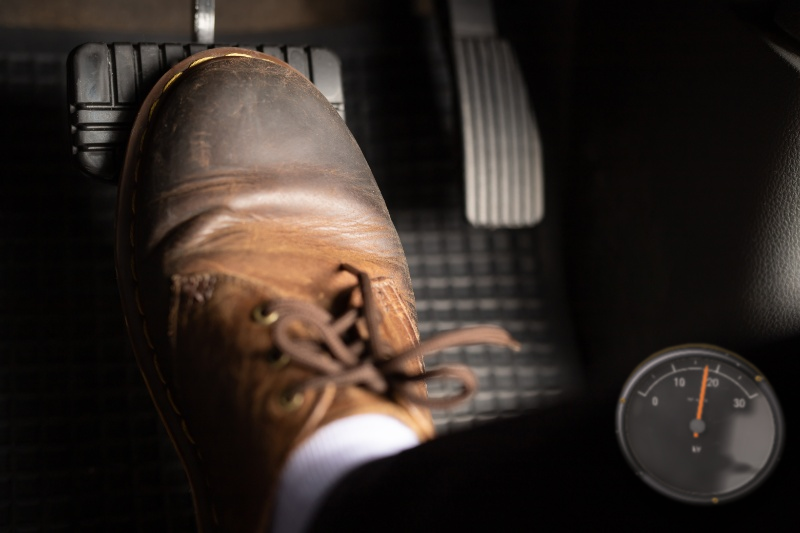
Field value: 17.5 kV
